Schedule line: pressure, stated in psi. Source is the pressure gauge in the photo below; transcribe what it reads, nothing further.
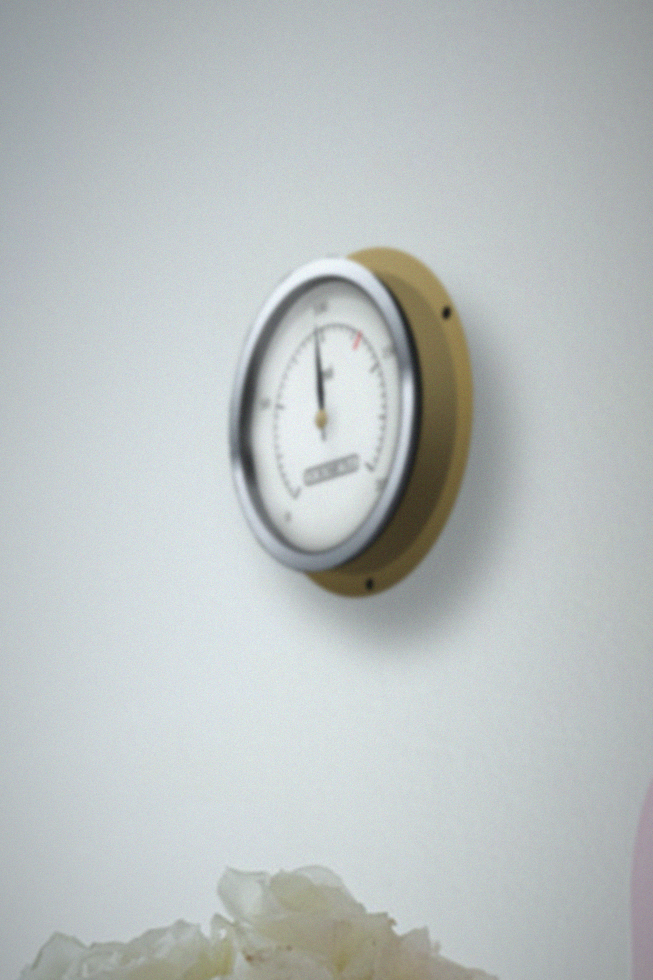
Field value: 100 psi
